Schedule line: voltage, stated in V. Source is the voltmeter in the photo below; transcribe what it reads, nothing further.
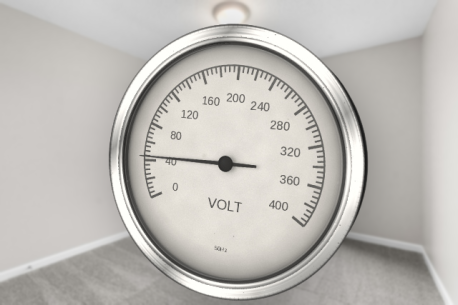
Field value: 45 V
